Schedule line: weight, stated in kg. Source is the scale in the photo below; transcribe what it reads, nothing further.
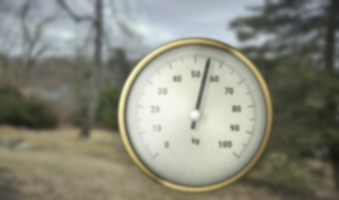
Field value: 55 kg
